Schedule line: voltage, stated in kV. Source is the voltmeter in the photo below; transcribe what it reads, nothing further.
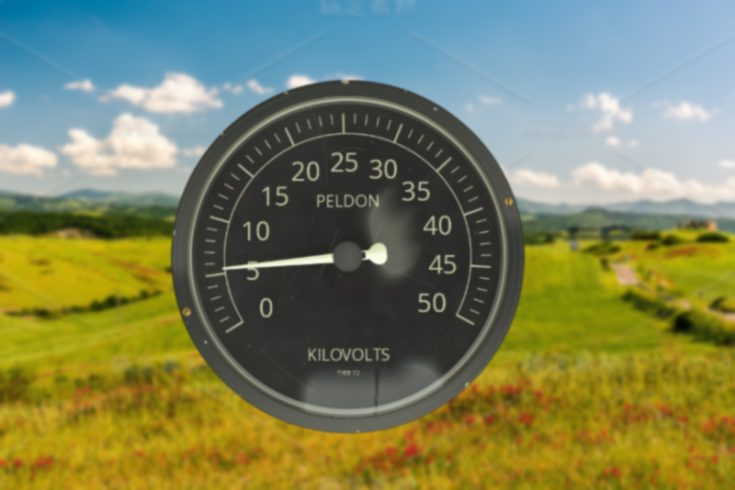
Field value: 5.5 kV
